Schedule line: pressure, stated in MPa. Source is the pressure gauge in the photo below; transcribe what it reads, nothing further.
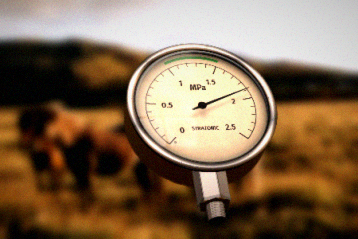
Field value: 1.9 MPa
